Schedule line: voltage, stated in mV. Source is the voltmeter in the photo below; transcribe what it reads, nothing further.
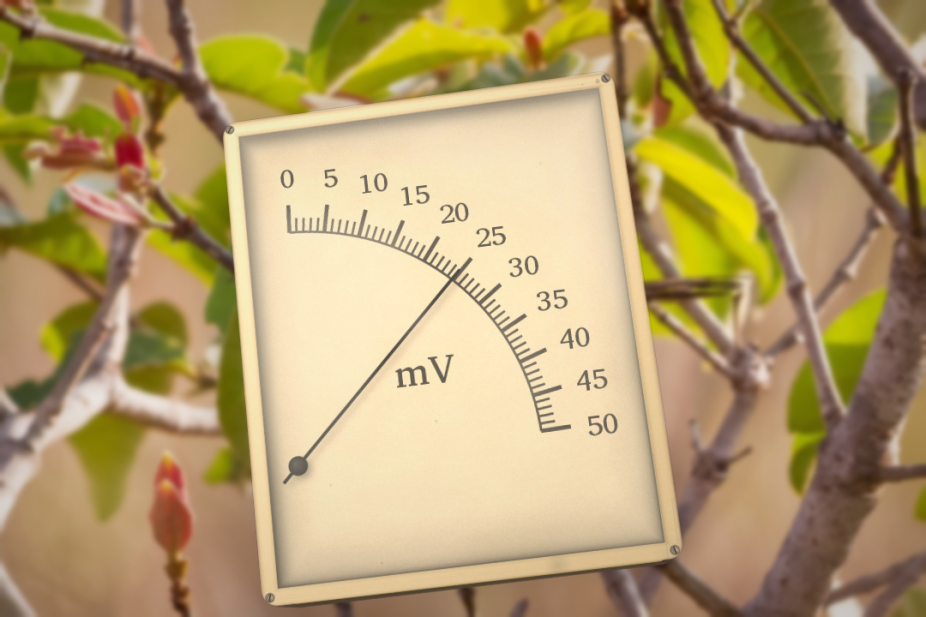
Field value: 25 mV
